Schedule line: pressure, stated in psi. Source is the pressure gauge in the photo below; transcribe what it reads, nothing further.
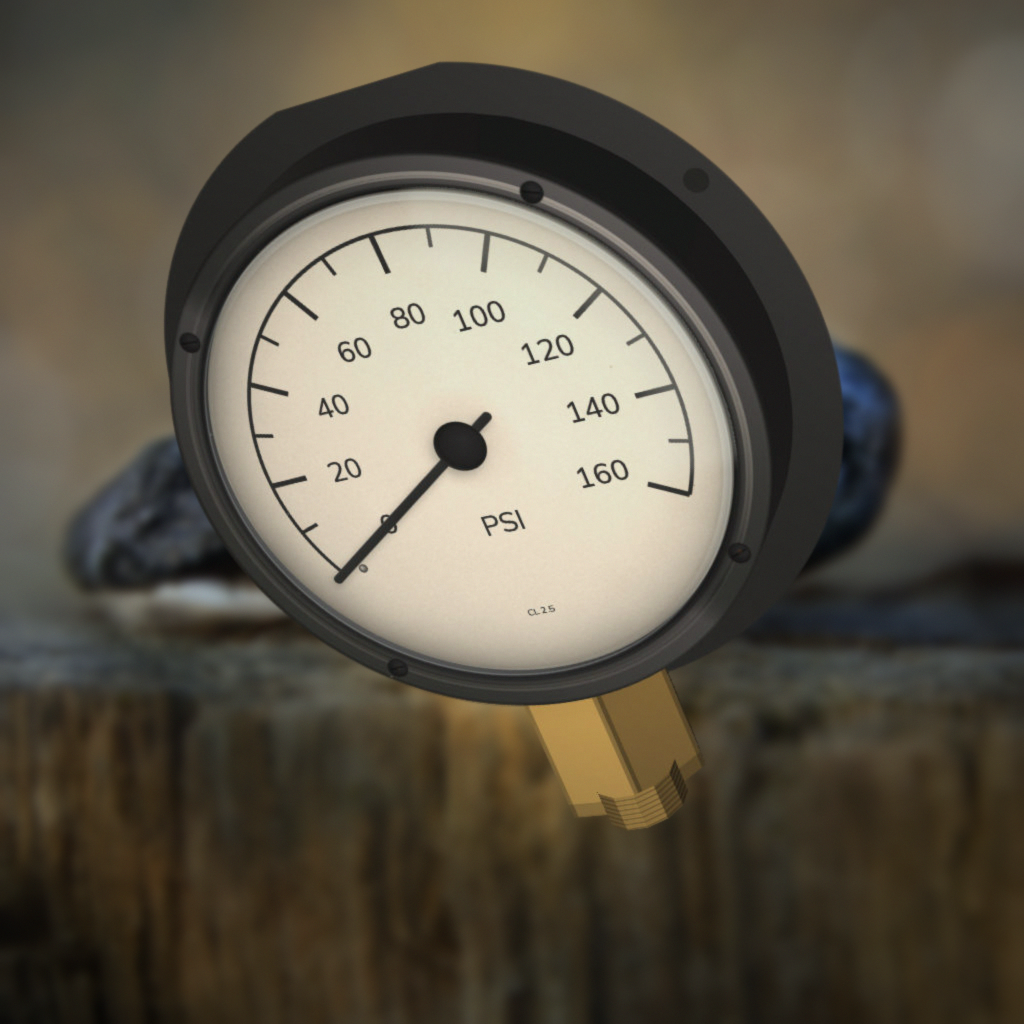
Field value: 0 psi
